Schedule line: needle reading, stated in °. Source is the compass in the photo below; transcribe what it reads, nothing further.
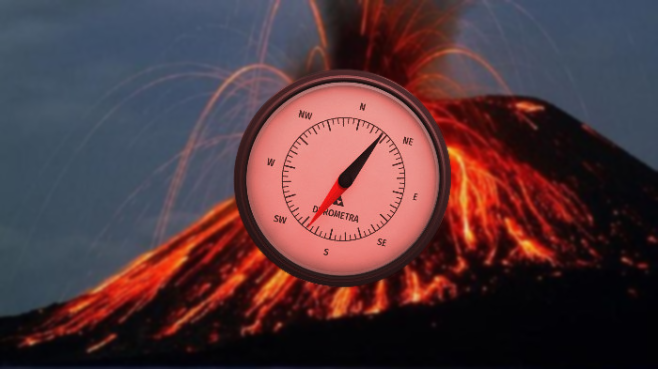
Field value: 205 °
